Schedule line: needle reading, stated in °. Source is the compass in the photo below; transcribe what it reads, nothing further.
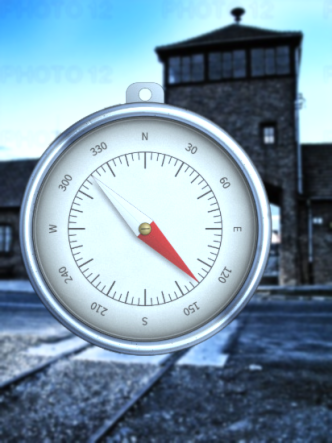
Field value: 135 °
